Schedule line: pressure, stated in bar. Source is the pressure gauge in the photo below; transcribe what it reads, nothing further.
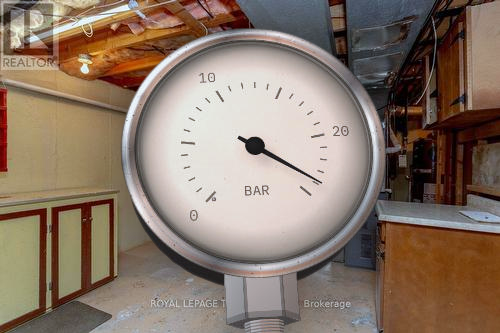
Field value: 24 bar
